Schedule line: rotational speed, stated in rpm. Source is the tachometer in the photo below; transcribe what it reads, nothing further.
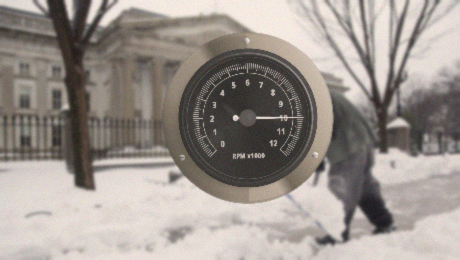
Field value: 10000 rpm
